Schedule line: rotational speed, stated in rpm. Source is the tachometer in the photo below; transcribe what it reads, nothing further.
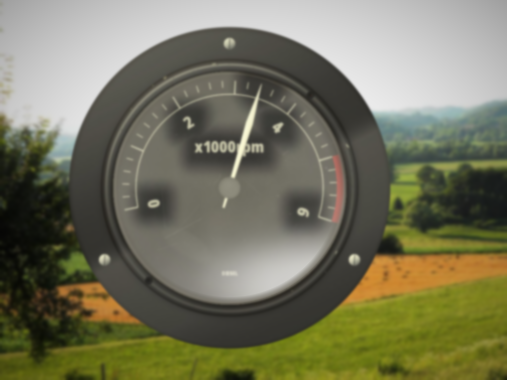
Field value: 3400 rpm
